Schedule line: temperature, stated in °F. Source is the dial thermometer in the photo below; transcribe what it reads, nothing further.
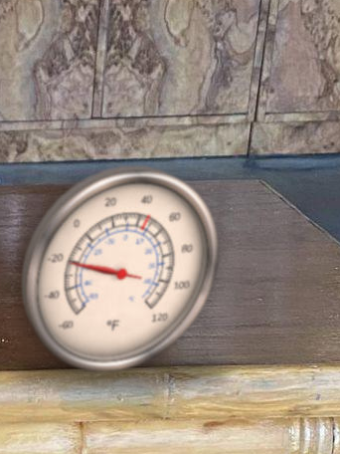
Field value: -20 °F
